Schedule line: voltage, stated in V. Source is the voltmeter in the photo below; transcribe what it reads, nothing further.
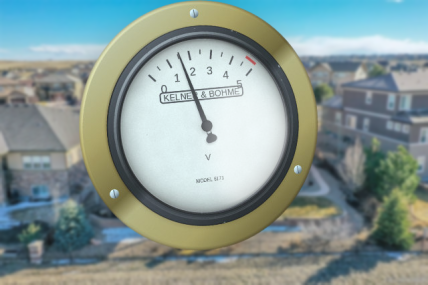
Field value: 1.5 V
